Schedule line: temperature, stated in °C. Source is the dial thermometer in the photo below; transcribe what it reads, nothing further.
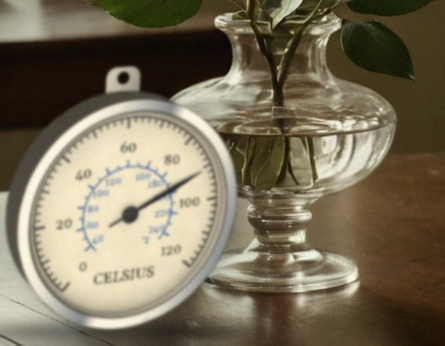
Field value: 90 °C
